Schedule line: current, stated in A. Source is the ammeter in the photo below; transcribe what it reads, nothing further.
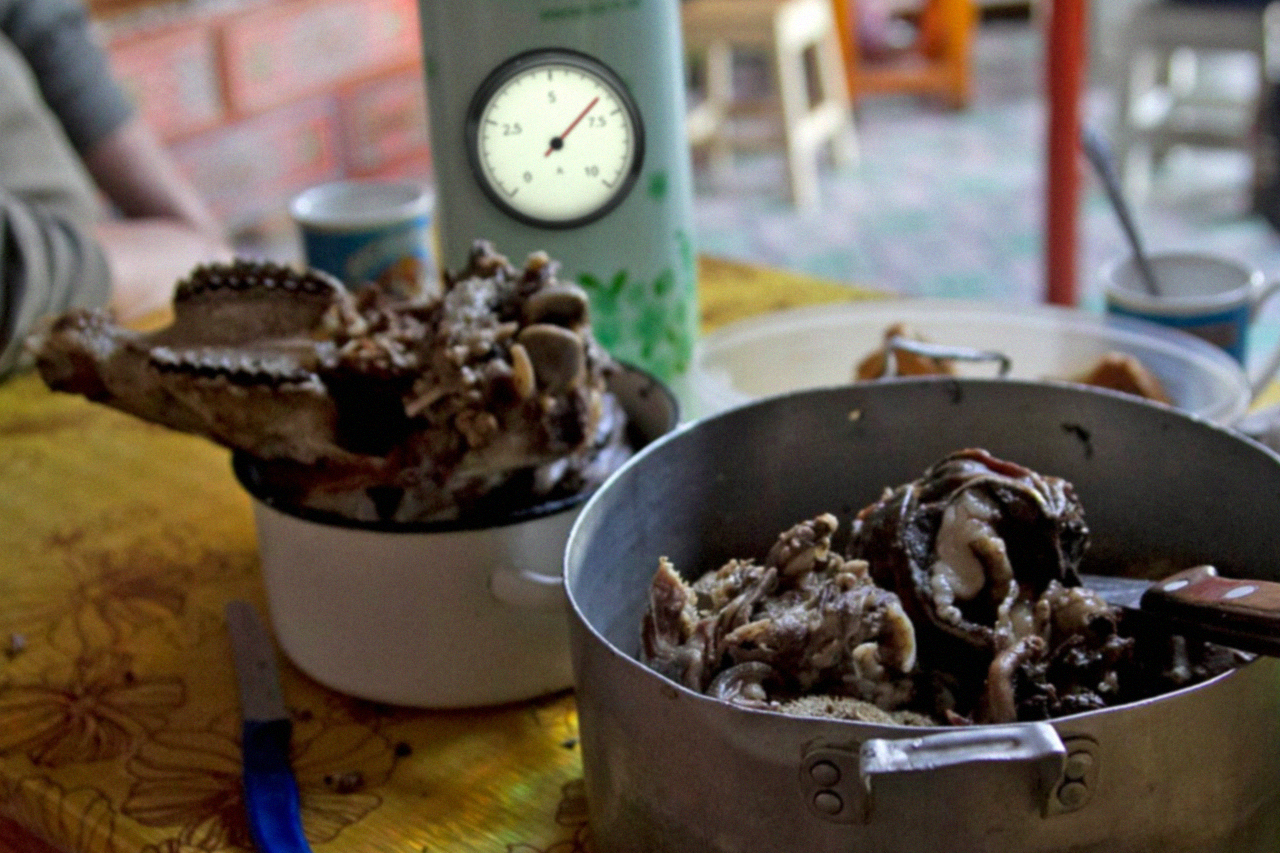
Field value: 6.75 A
